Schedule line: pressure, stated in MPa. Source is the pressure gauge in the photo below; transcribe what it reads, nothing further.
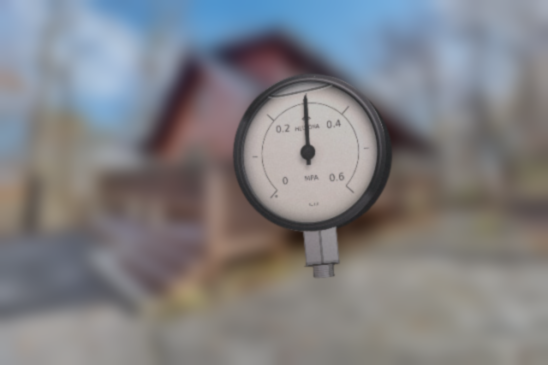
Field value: 0.3 MPa
